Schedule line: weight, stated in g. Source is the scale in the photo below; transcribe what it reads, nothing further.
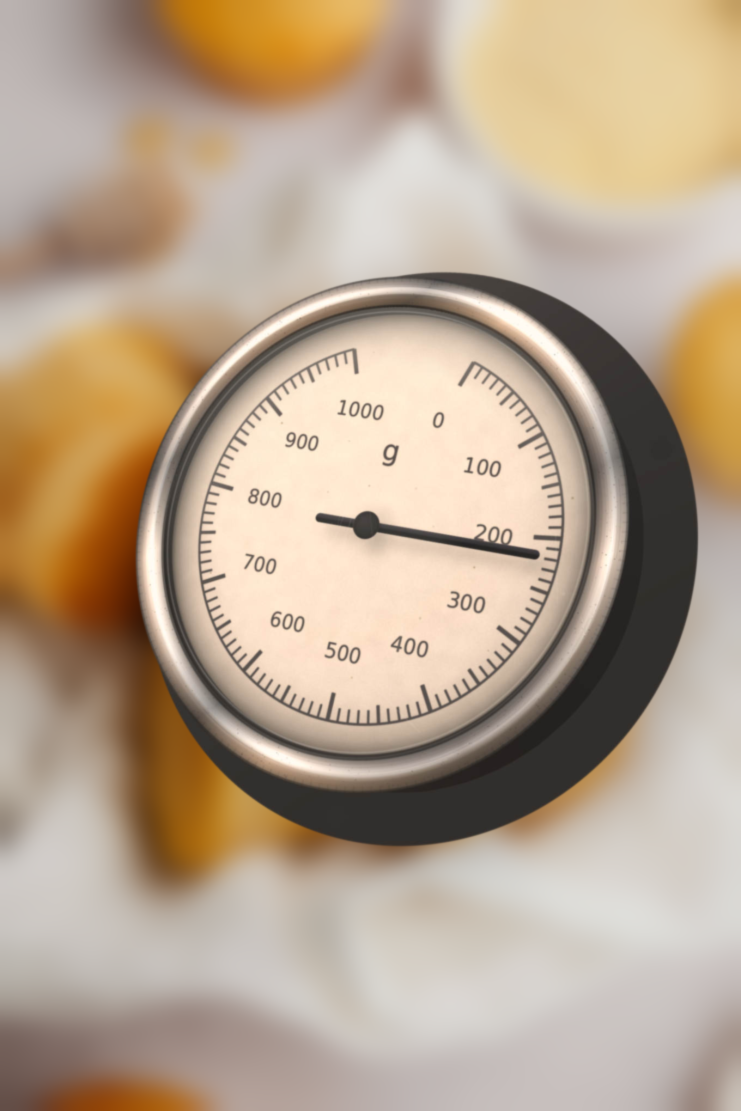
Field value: 220 g
